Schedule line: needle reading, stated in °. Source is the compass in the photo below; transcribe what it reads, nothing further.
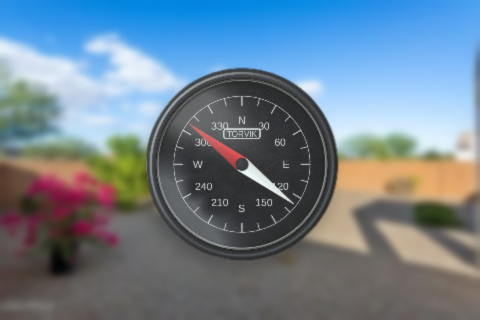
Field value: 307.5 °
